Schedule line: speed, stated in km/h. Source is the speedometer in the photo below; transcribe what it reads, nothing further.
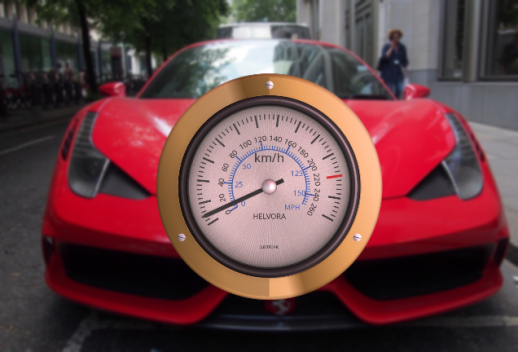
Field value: 8 km/h
